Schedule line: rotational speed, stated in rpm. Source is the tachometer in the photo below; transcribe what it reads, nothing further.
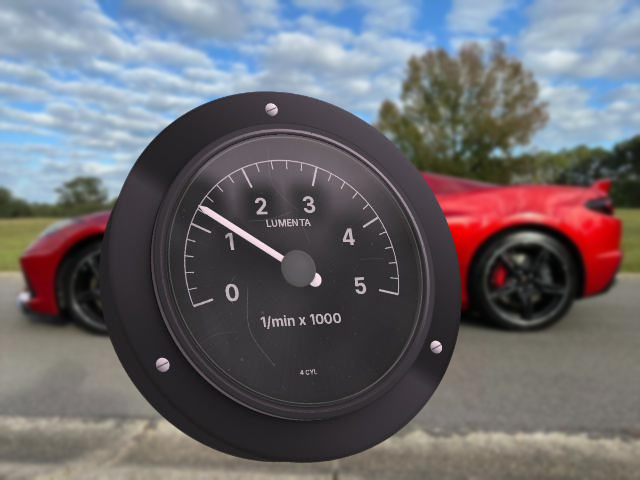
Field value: 1200 rpm
